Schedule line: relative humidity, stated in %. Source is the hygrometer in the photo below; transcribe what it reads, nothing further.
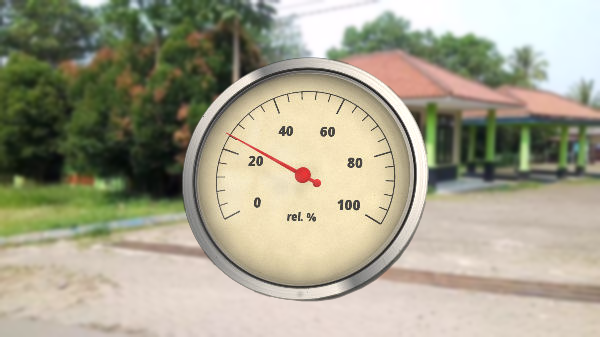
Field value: 24 %
